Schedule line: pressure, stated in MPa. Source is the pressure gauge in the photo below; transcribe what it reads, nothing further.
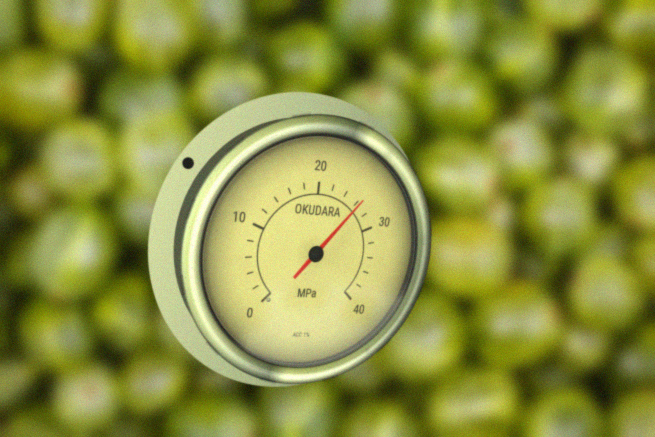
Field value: 26 MPa
